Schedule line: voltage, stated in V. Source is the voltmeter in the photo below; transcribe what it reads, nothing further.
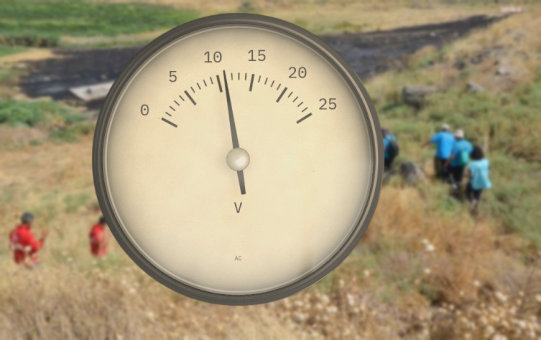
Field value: 11 V
